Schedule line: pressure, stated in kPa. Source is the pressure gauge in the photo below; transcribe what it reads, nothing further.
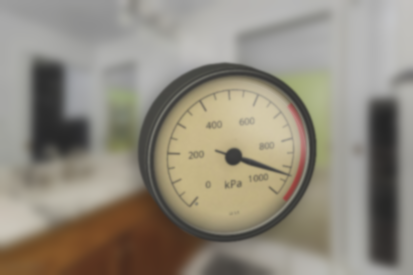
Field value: 925 kPa
